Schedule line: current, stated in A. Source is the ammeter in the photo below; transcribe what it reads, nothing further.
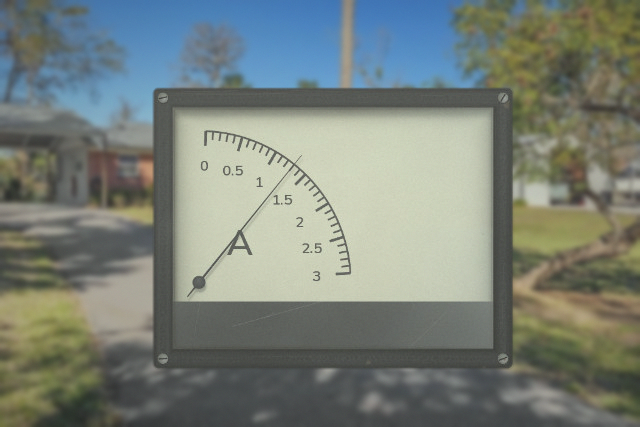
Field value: 1.3 A
